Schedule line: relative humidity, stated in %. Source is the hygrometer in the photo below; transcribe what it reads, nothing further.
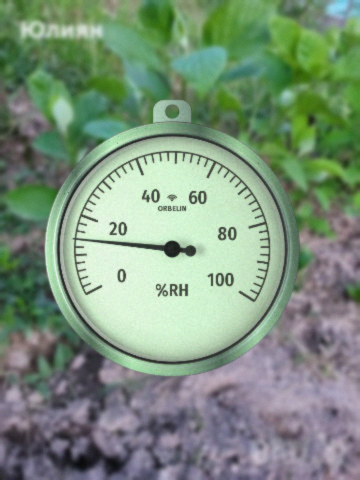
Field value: 14 %
